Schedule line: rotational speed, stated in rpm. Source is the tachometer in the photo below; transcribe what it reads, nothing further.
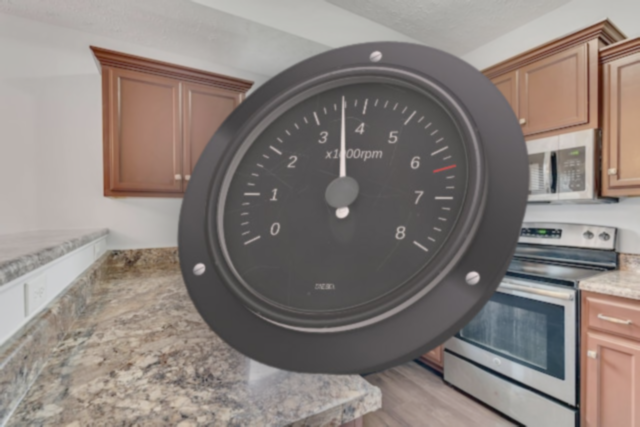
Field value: 3600 rpm
